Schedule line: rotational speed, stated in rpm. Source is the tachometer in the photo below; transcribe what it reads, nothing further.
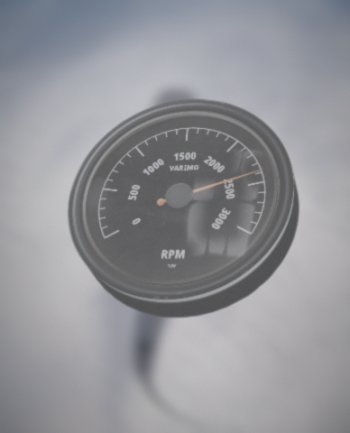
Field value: 2400 rpm
